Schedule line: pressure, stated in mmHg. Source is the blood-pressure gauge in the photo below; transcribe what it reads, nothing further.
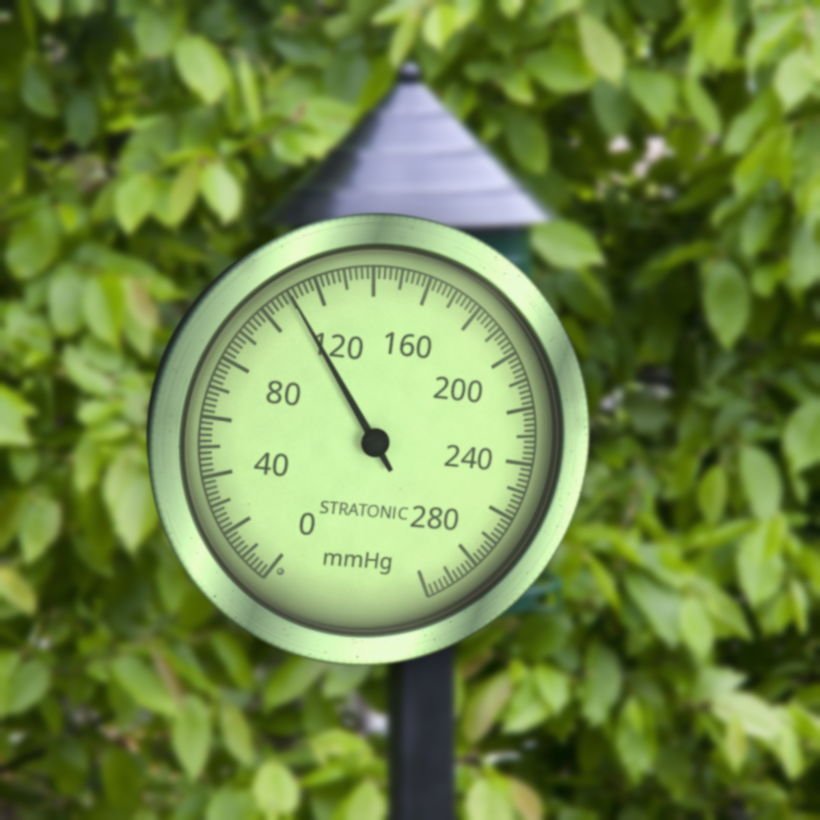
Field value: 110 mmHg
